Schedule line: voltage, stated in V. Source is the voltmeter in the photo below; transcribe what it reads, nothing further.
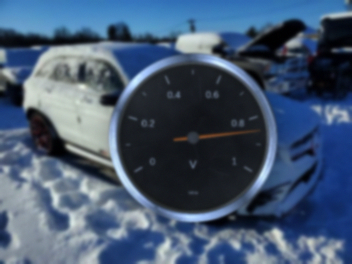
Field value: 0.85 V
